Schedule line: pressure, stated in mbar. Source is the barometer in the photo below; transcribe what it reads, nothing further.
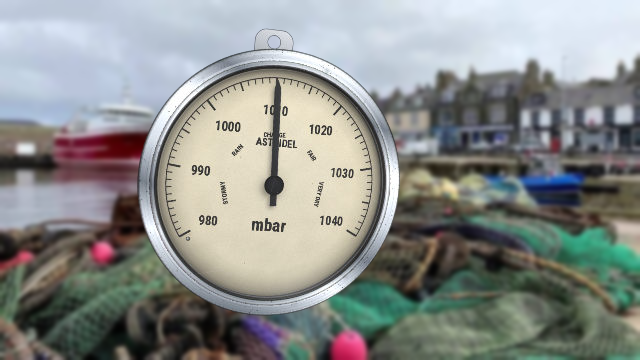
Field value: 1010 mbar
